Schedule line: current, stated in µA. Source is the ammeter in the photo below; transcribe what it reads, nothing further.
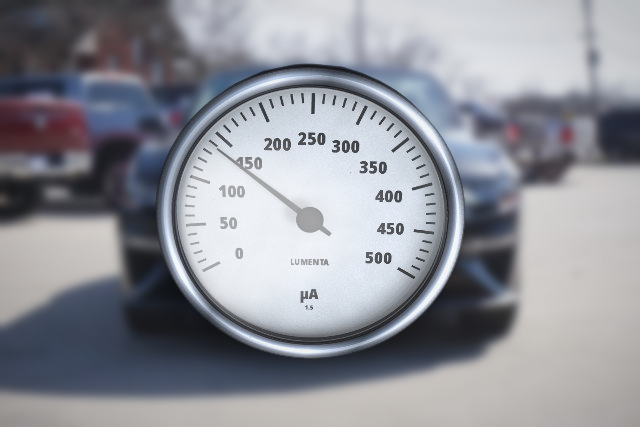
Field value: 140 µA
